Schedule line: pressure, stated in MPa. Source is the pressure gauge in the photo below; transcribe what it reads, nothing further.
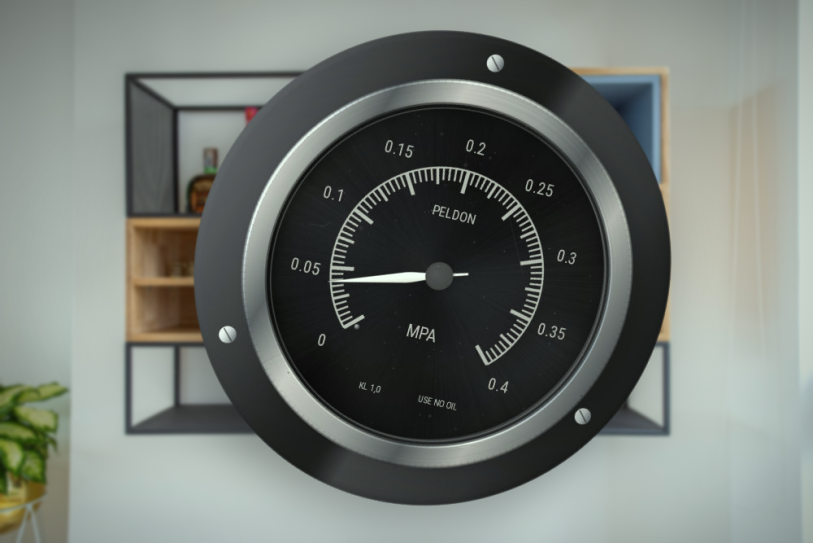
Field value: 0.04 MPa
